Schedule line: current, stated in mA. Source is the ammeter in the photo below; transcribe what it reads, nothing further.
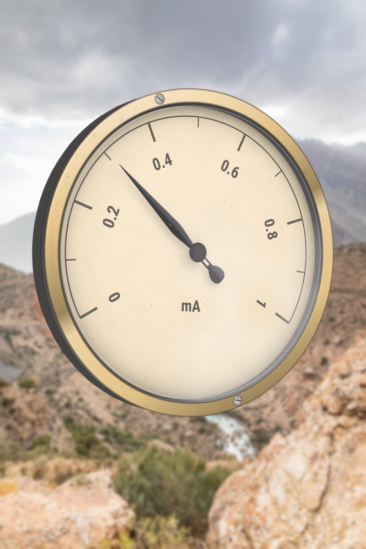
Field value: 0.3 mA
